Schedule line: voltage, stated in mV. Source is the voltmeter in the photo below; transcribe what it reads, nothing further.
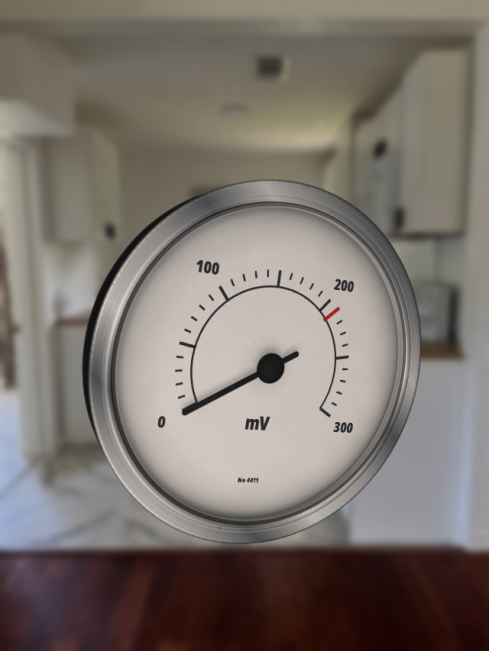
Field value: 0 mV
